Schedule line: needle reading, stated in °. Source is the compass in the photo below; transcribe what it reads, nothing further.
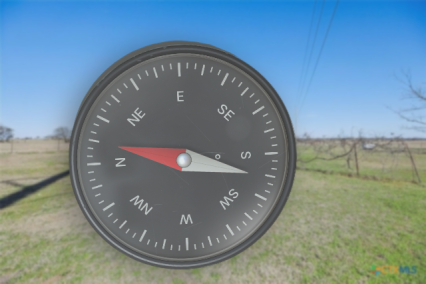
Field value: 15 °
